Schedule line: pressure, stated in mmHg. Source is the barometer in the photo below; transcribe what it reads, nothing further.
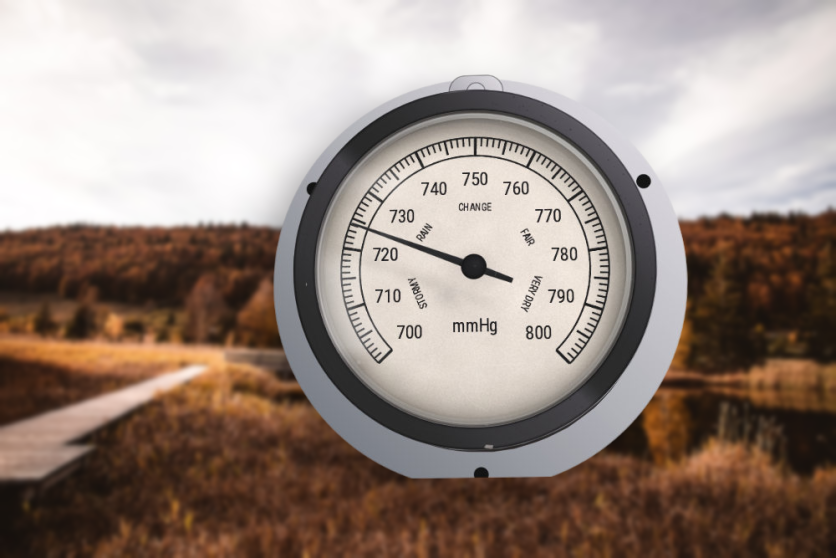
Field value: 724 mmHg
